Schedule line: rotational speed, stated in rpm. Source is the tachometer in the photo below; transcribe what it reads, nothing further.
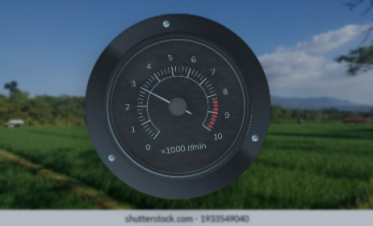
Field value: 3000 rpm
